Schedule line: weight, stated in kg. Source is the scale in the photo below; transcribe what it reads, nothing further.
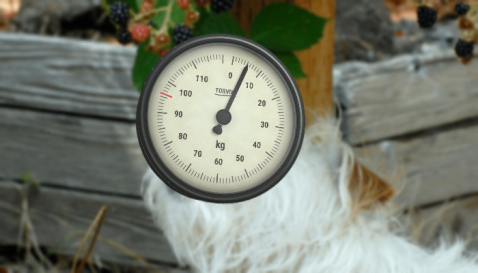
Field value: 5 kg
